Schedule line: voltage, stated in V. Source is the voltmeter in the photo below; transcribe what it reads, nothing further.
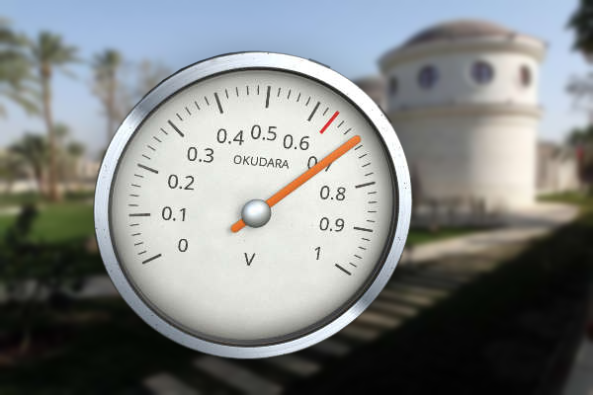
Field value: 0.7 V
